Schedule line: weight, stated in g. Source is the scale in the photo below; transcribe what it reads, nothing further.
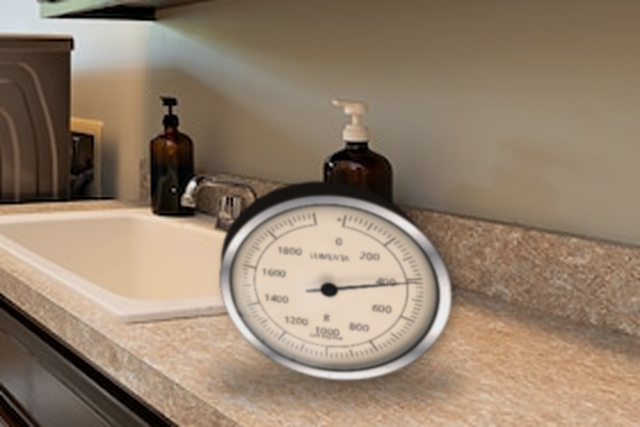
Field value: 400 g
